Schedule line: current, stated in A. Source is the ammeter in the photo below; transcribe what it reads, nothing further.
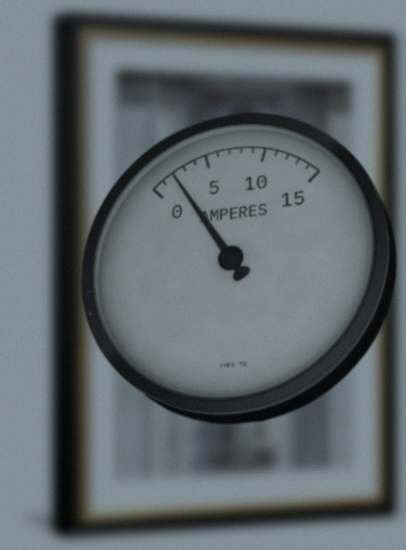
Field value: 2 A
